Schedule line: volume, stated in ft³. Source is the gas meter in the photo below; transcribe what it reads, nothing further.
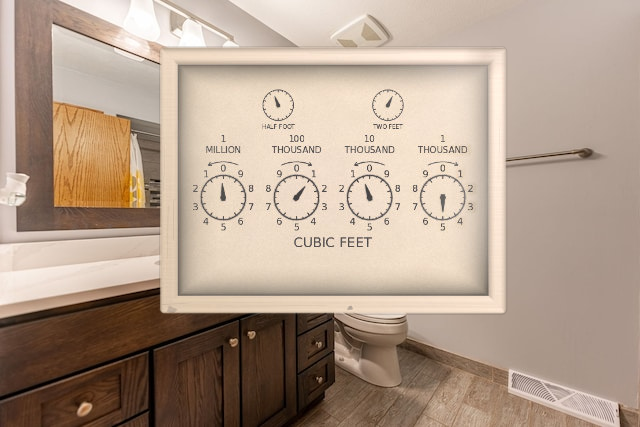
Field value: 10500 ft³
